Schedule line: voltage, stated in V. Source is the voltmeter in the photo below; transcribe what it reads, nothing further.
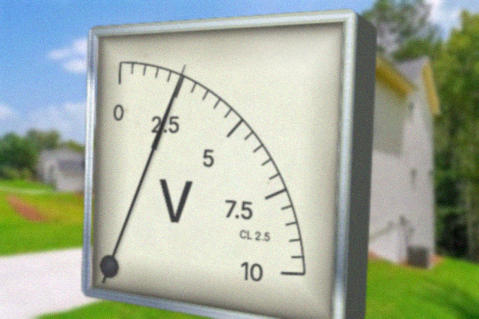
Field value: 2.5 V
